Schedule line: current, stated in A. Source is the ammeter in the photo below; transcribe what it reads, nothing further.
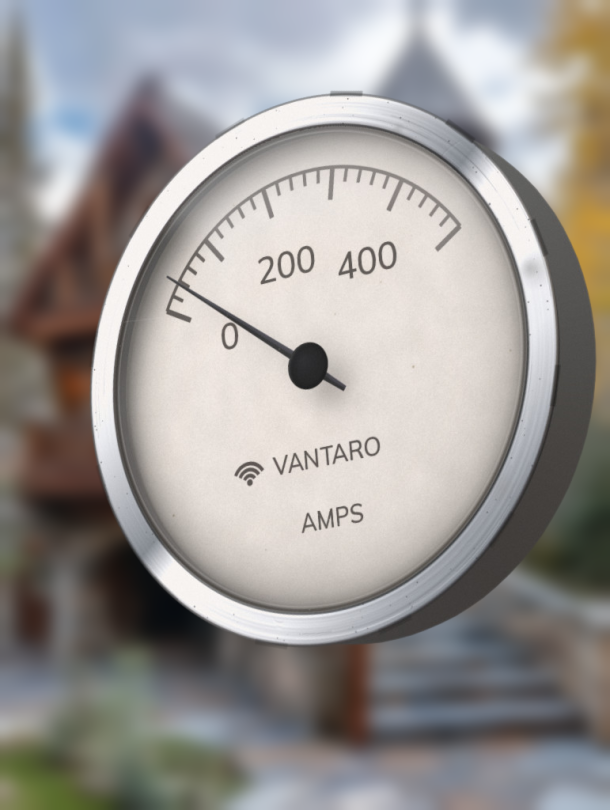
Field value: 40 A
